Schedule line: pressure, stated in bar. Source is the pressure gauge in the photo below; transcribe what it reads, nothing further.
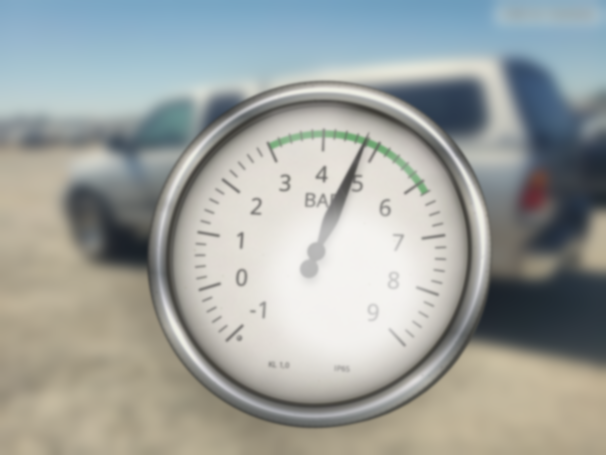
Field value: 4.8 bar
